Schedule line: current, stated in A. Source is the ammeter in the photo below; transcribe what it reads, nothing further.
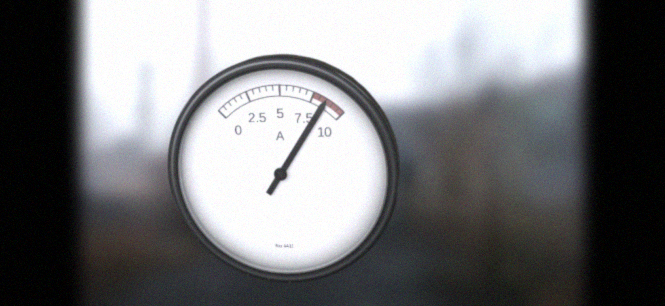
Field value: 8.5 A
